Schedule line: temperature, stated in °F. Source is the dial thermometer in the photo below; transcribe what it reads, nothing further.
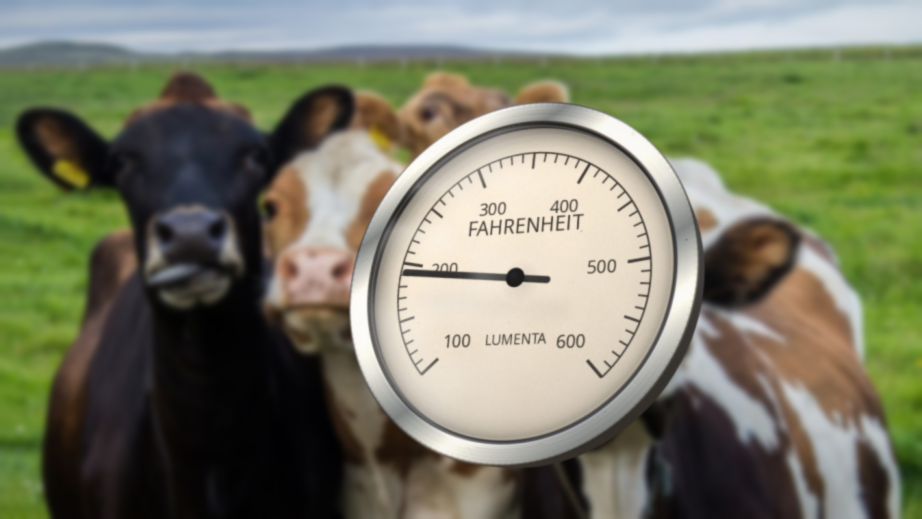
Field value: 190 °F
